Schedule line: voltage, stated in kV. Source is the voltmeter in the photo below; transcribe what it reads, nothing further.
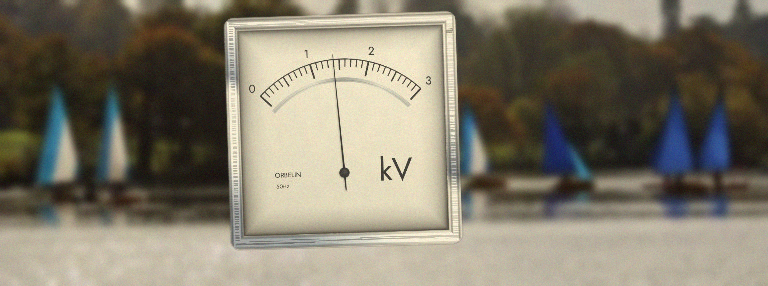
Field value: 1.4 kV
